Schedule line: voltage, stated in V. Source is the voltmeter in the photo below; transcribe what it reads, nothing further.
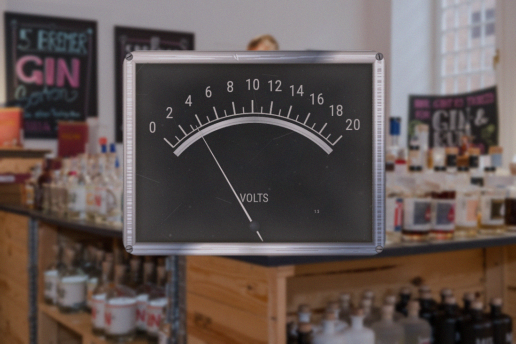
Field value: 3.5 V
